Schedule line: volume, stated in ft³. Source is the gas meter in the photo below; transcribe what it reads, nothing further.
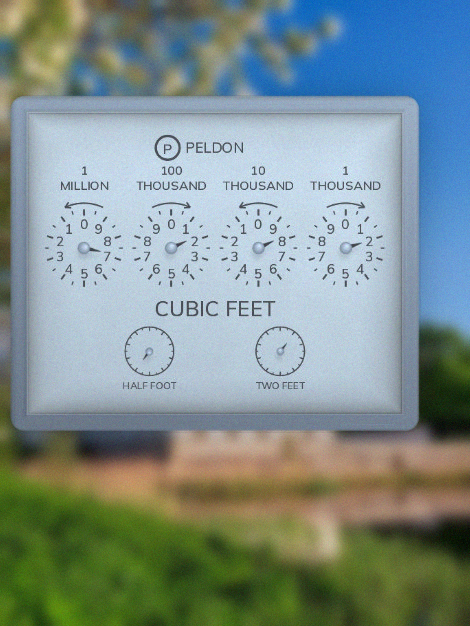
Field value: 718200 ft³
